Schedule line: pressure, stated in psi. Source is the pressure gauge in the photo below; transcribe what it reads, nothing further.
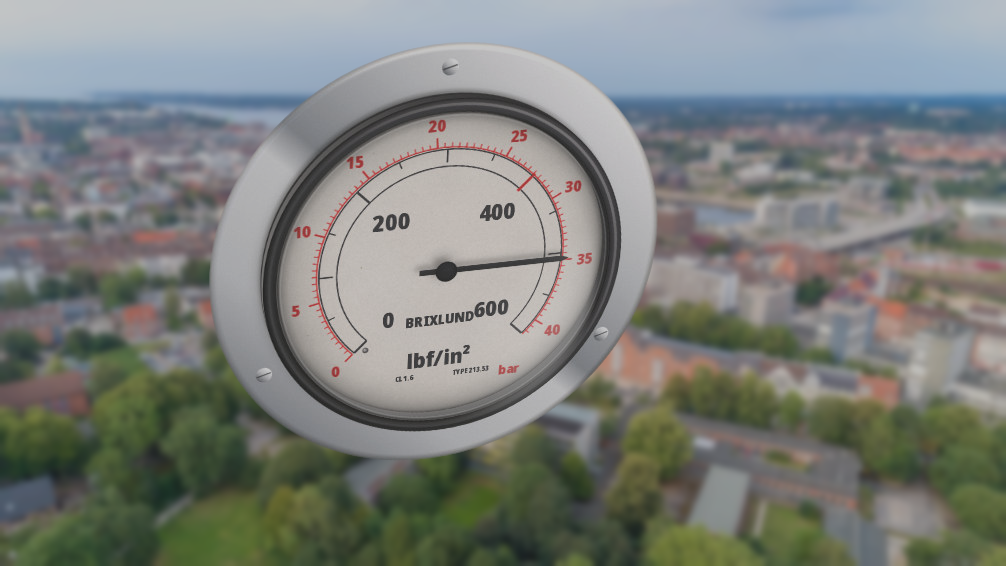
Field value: 500 psi
